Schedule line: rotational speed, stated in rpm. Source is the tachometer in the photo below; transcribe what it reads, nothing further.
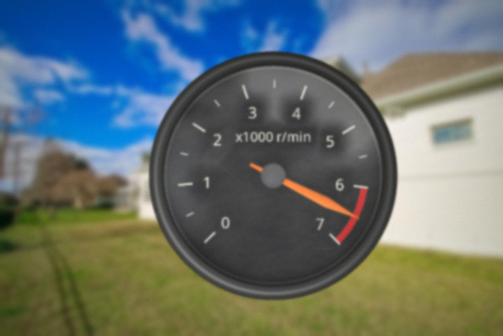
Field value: 6500 rpm
